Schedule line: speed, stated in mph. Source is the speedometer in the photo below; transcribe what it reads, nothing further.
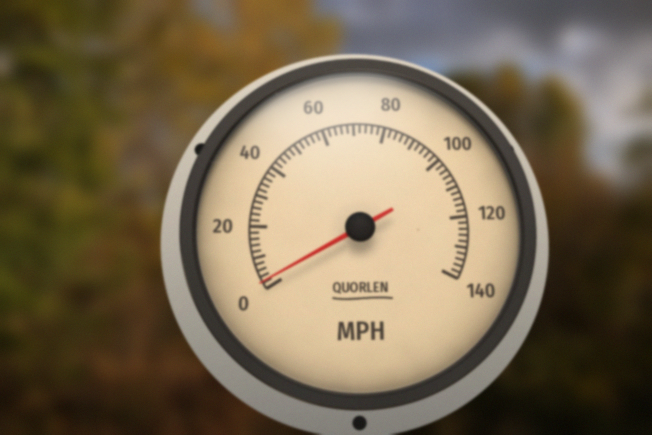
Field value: 2 mph
